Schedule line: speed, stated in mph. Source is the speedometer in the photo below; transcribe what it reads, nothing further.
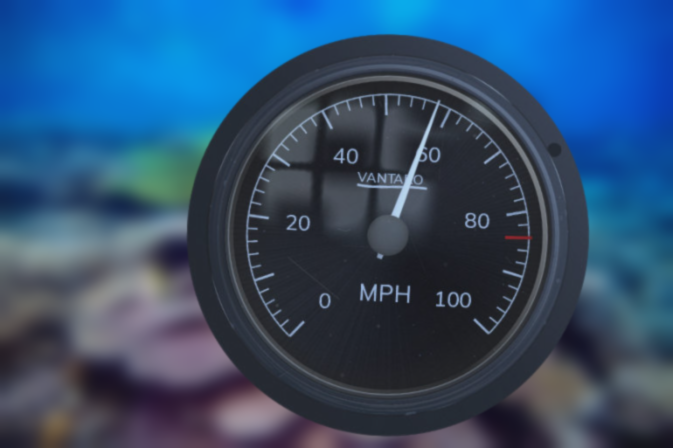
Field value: 58 mph
